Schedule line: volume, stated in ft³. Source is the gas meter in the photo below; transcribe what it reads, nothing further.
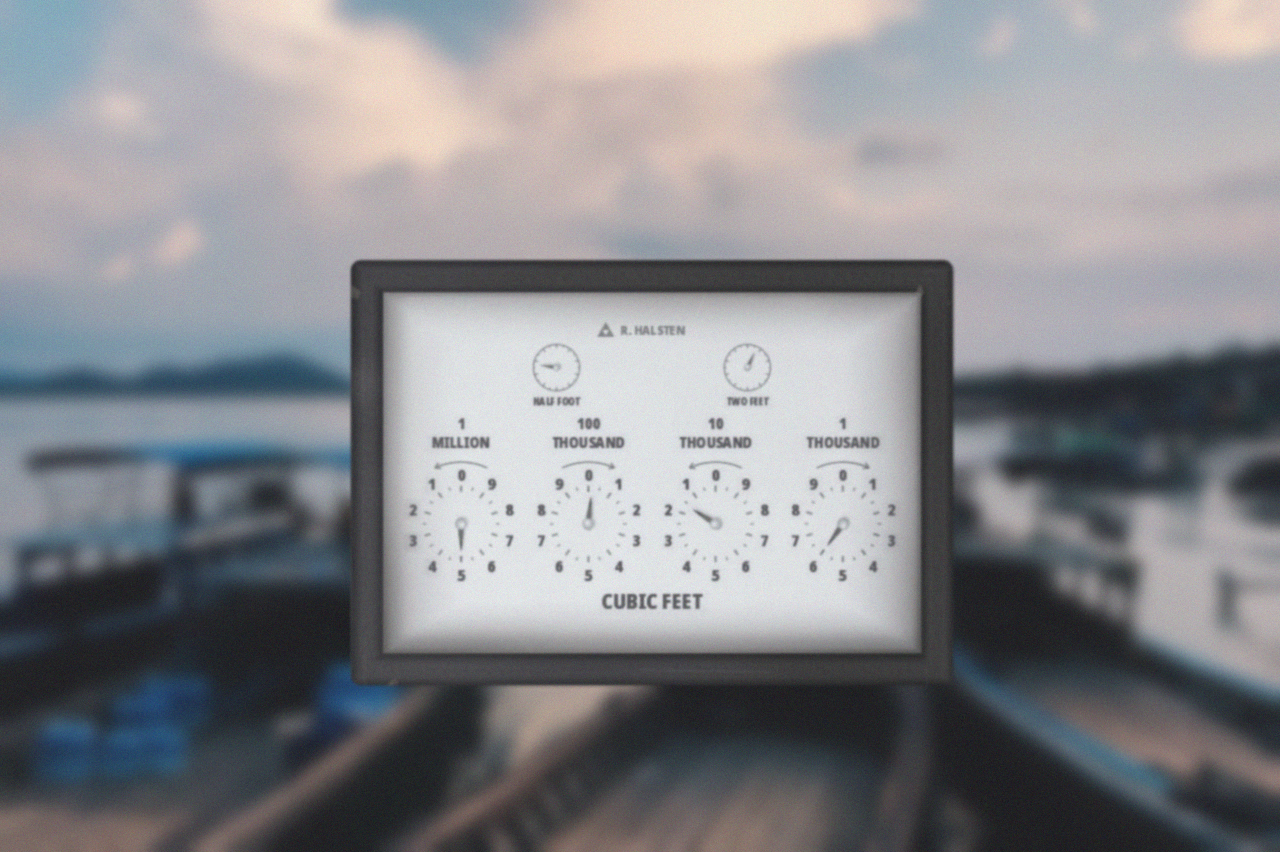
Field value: 501600 ft³
